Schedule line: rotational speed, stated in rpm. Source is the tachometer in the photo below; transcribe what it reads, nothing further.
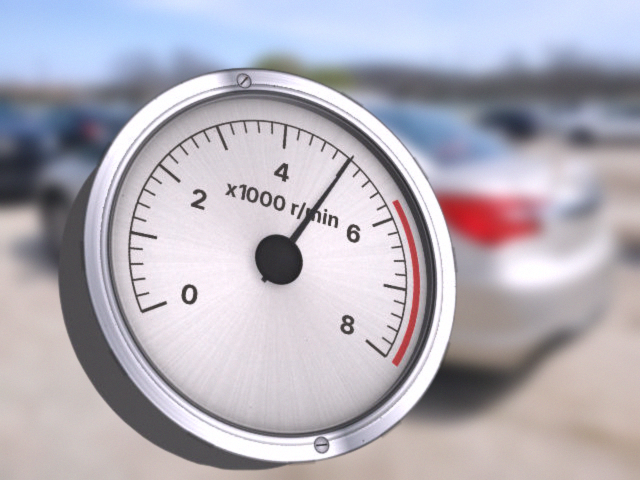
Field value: 5000 rpm
